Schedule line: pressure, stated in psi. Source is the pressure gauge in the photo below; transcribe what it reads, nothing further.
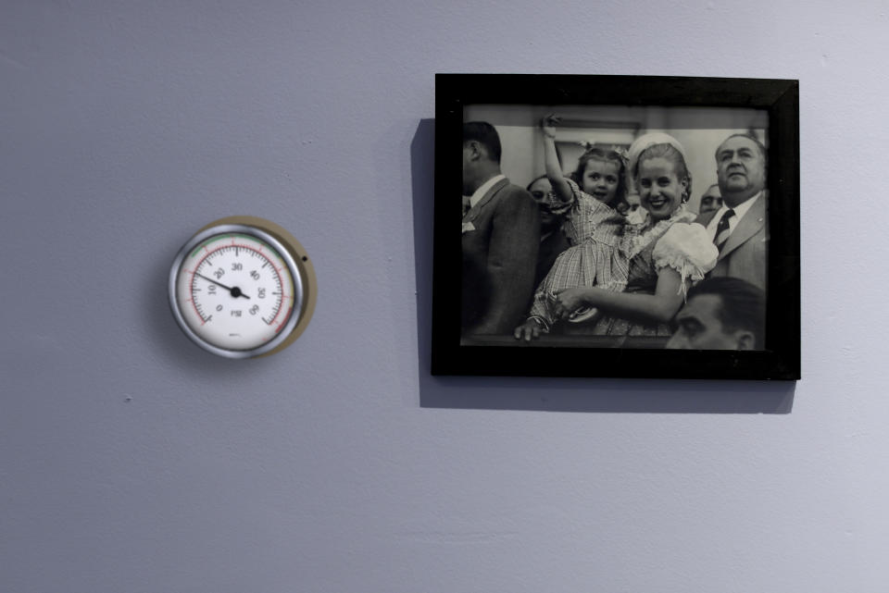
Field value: 15 psi
